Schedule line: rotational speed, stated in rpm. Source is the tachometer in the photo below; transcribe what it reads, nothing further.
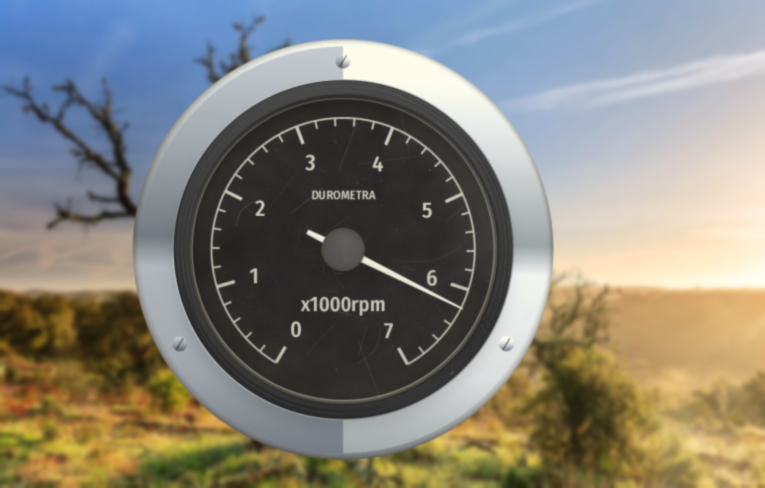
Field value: 6200 rpm
